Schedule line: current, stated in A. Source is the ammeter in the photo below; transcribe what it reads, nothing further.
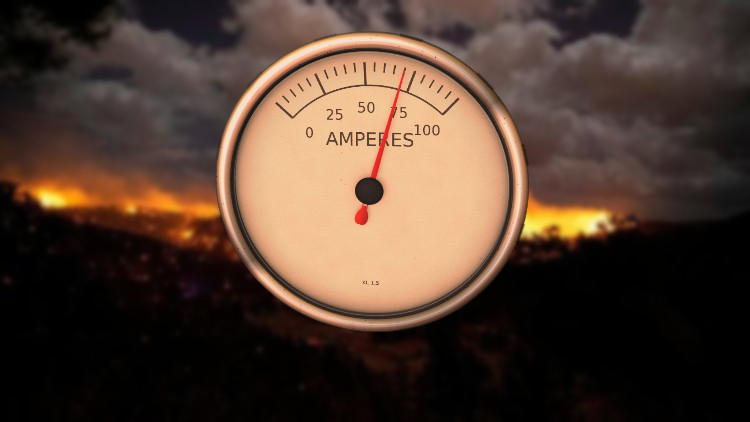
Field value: 70 A
